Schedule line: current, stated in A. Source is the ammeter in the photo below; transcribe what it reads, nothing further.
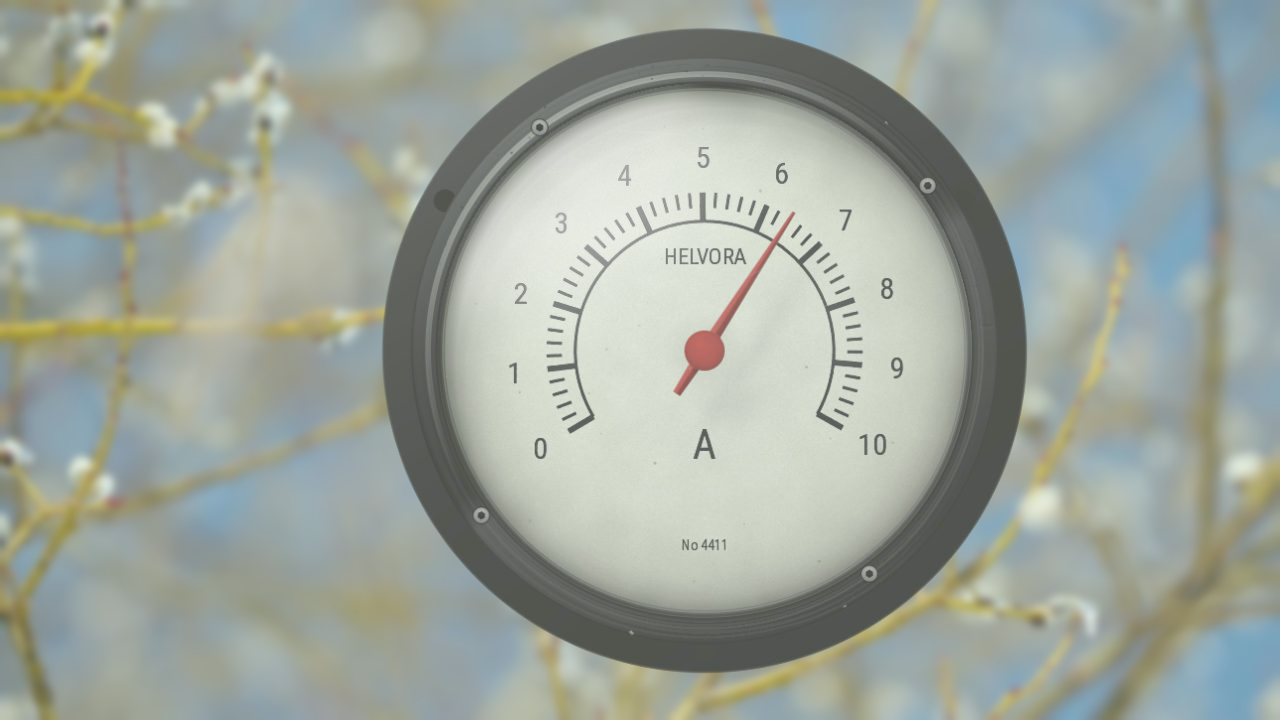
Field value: 6.4 A
